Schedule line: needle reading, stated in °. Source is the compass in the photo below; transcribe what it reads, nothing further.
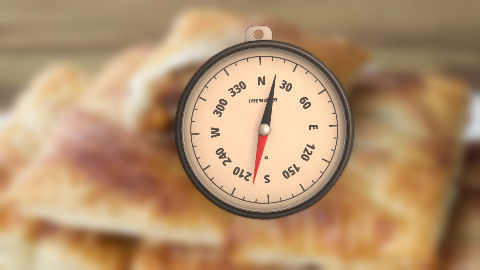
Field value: 195 °
